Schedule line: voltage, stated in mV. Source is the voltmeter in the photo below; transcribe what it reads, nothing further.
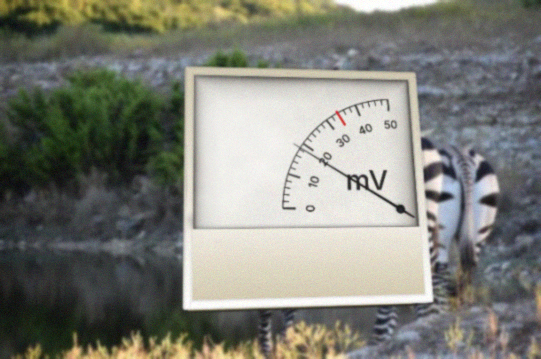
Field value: 18 mV
